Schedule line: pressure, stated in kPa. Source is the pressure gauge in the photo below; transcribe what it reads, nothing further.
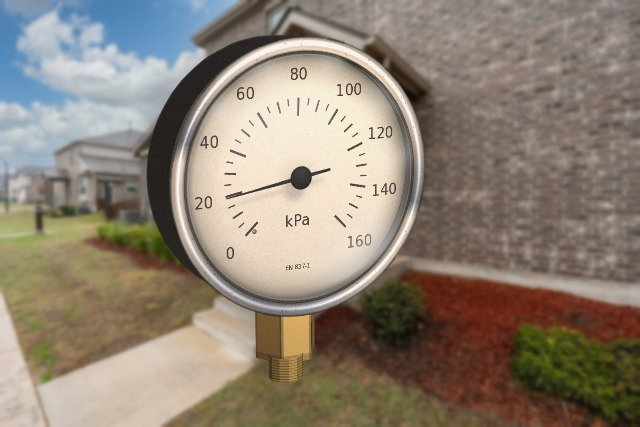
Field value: 20 kPa
